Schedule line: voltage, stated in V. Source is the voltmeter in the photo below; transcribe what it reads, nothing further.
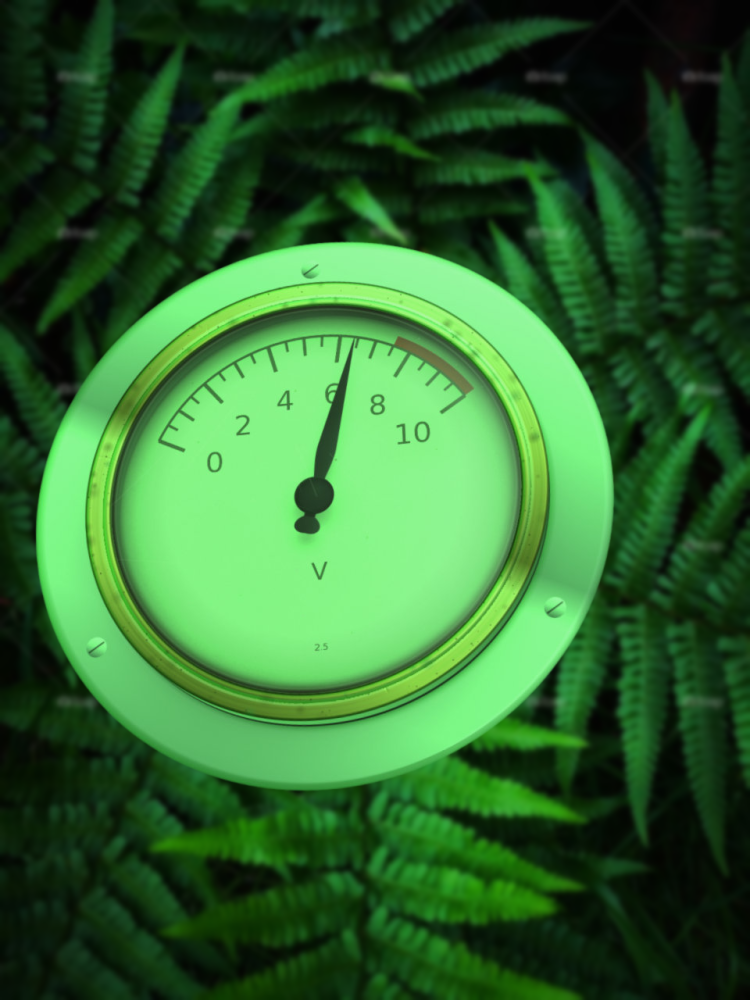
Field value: 6.5 V
